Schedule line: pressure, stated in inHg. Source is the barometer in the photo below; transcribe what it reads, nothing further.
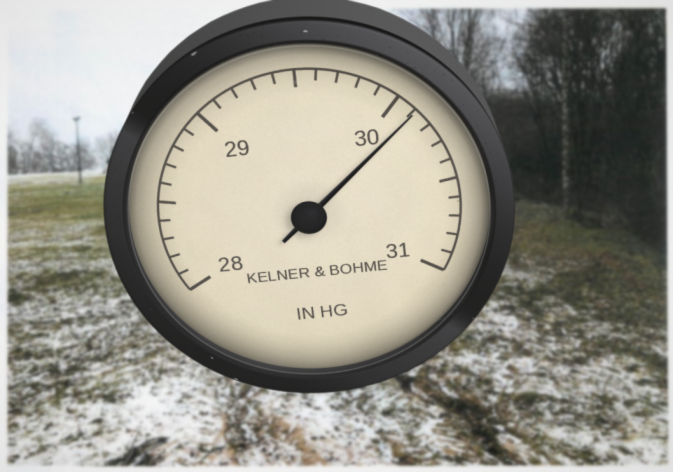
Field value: 30.1 inHg
